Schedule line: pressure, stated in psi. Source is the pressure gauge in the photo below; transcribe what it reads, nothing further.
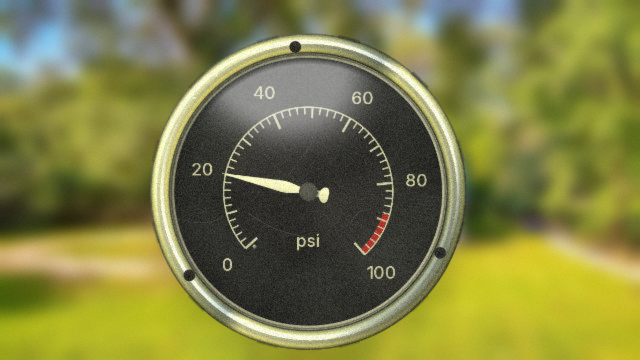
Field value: 20 psi
